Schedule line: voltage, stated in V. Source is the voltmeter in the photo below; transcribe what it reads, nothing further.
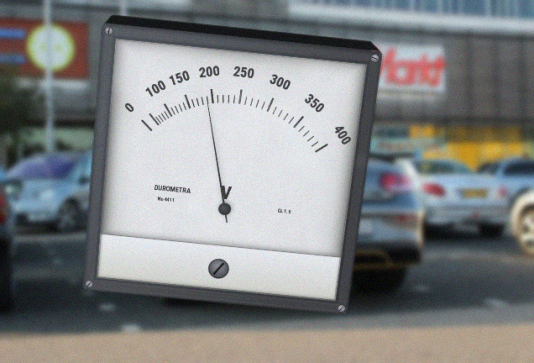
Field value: 190 V
